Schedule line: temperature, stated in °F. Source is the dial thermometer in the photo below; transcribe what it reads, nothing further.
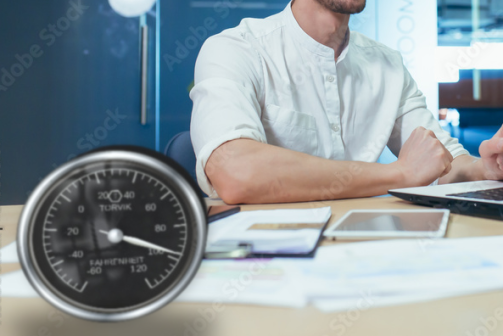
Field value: 96 °F
